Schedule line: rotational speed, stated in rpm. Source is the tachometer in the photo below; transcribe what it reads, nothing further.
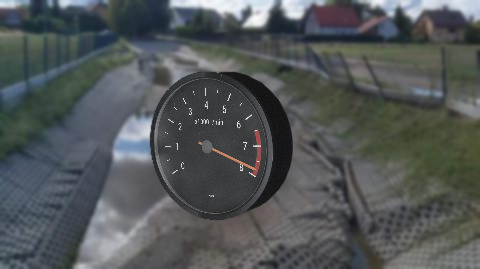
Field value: 7750 rpm
